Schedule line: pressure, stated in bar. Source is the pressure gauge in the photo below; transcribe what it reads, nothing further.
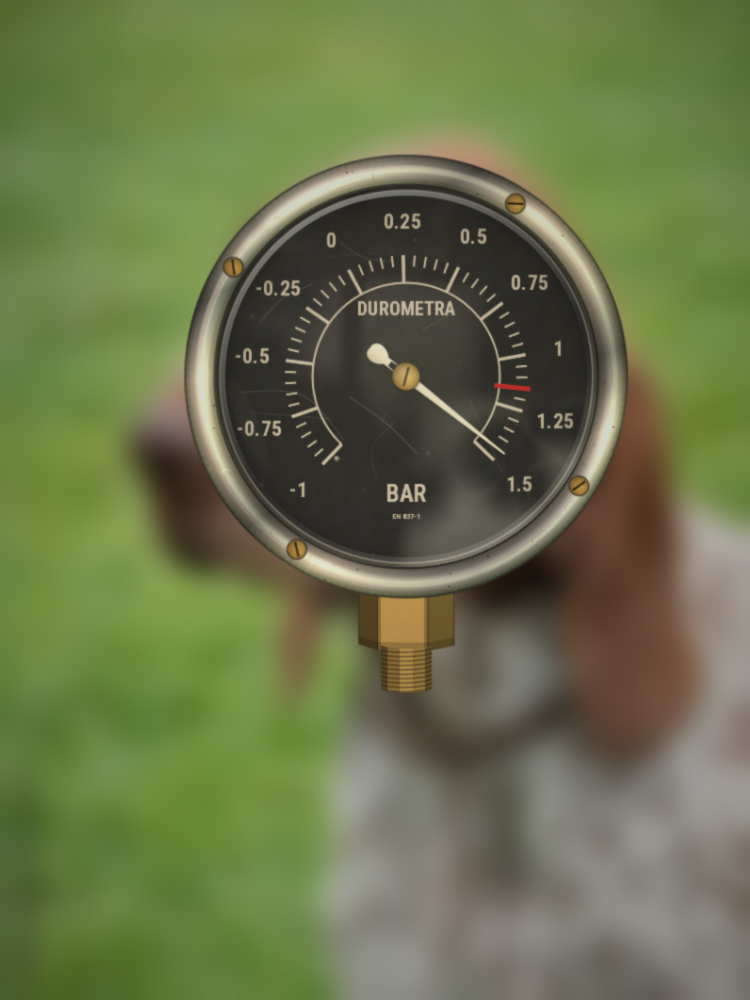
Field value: 1.45 bar
